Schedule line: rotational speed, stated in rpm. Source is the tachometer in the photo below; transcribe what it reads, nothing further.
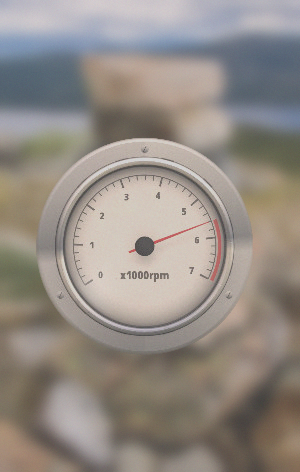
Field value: 5600 rpm
